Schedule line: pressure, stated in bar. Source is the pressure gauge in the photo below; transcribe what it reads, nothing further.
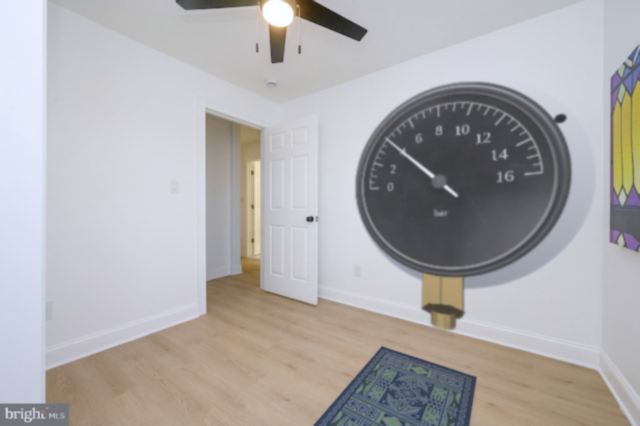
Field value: 4 bar
